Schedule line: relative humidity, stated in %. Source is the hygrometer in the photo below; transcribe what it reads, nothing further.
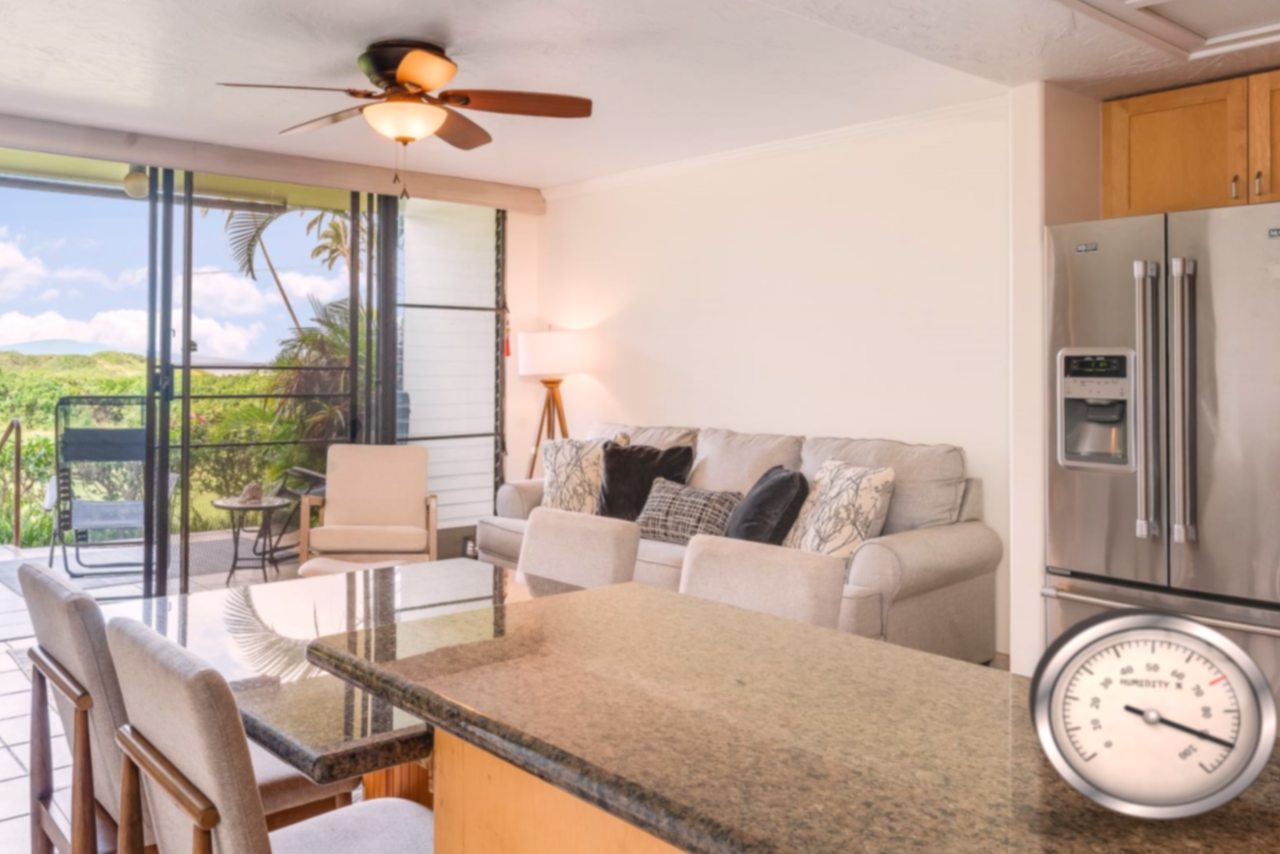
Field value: 90 %
